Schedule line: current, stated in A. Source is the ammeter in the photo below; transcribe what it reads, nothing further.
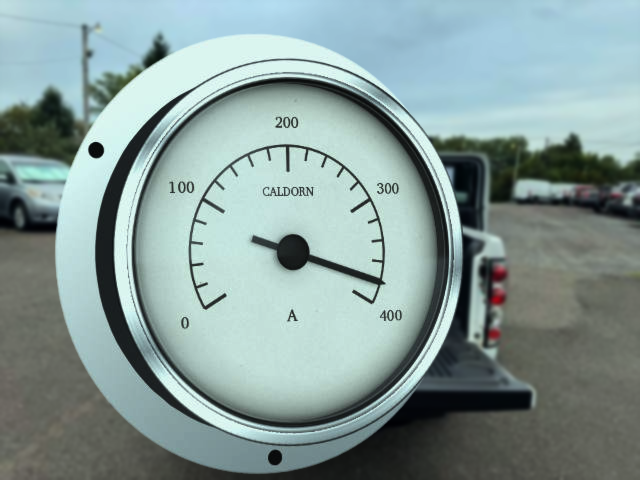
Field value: 380 A
